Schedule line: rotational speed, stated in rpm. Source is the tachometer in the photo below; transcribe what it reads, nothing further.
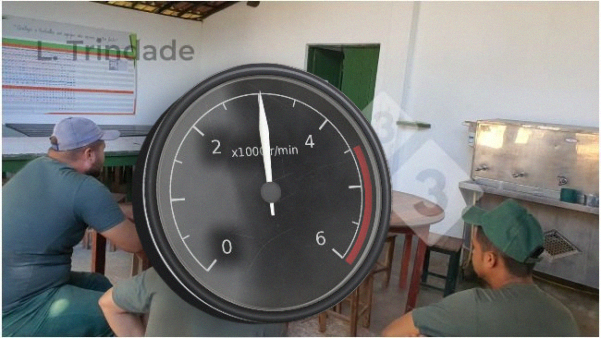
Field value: 3000 rpm
